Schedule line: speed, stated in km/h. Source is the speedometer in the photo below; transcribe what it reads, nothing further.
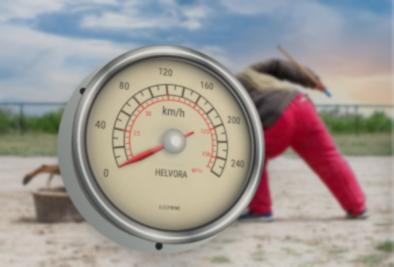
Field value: 0 km/h
